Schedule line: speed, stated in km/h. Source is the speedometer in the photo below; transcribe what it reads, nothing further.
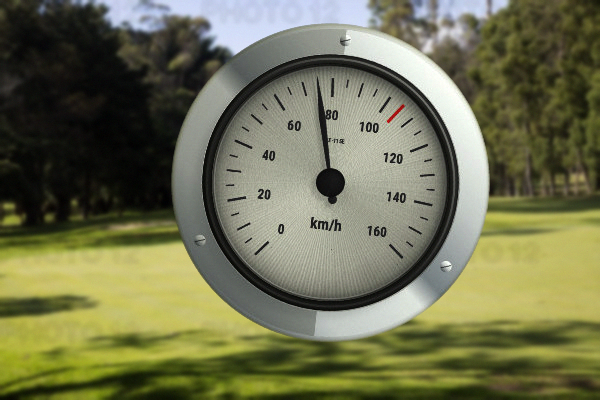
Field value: 75 km/h
